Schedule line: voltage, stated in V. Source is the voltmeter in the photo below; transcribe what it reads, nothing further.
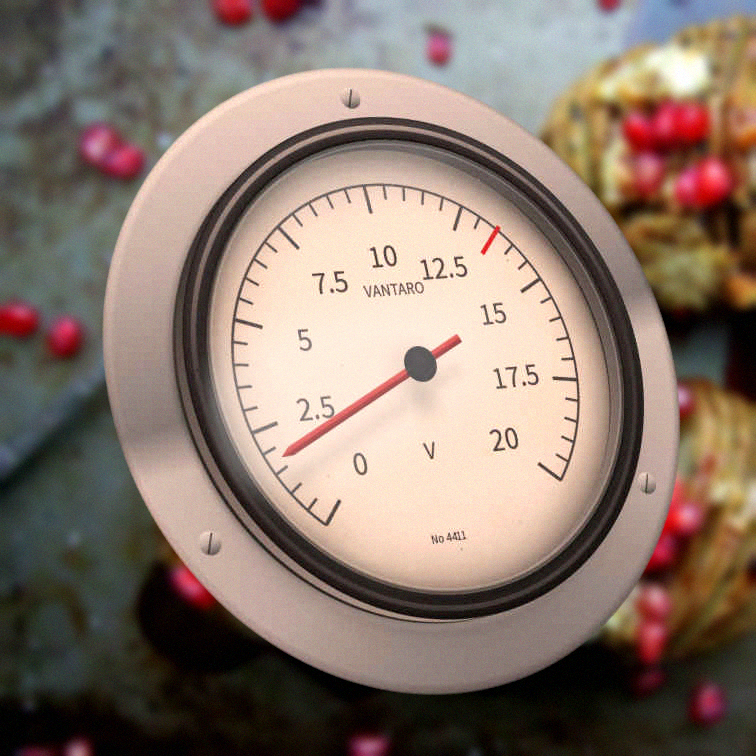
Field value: 1.75 V
